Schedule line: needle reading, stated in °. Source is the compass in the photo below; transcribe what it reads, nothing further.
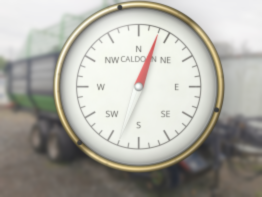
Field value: 20 °
